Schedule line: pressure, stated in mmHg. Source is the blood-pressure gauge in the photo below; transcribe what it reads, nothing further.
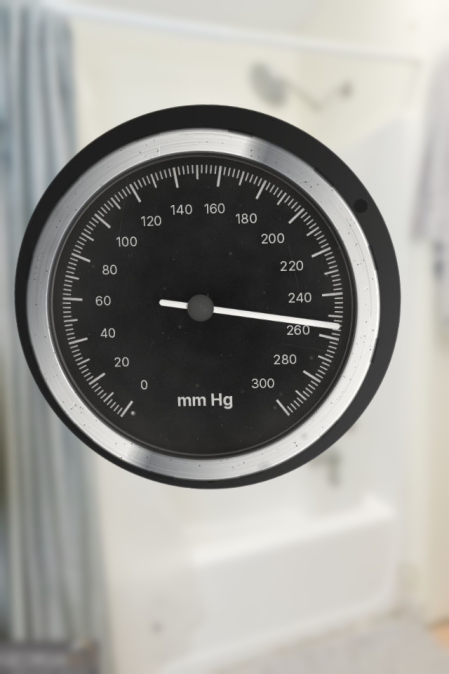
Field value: 254 mmHg
